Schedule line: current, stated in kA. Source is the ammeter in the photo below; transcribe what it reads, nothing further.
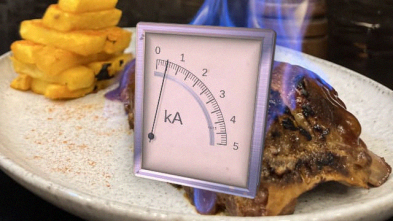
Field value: 0.5 kA
